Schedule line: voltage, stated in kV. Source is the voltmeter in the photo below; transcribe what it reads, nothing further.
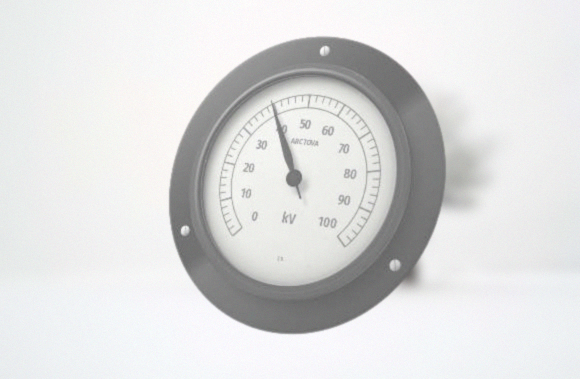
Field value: 40 kV
